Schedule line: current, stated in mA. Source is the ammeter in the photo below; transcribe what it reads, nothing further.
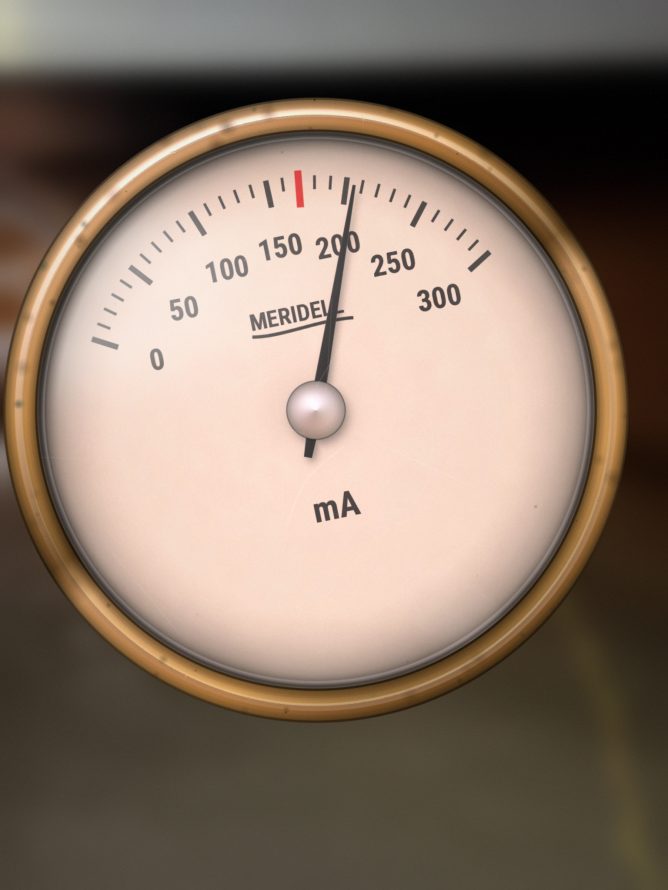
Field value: 205 mA
